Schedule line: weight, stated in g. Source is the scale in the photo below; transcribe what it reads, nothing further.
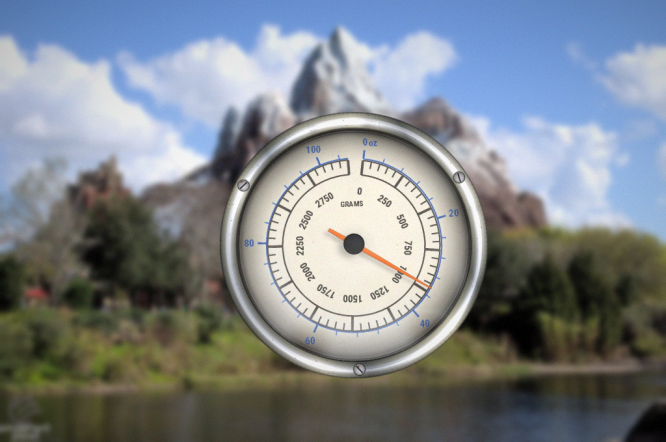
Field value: 975 g
